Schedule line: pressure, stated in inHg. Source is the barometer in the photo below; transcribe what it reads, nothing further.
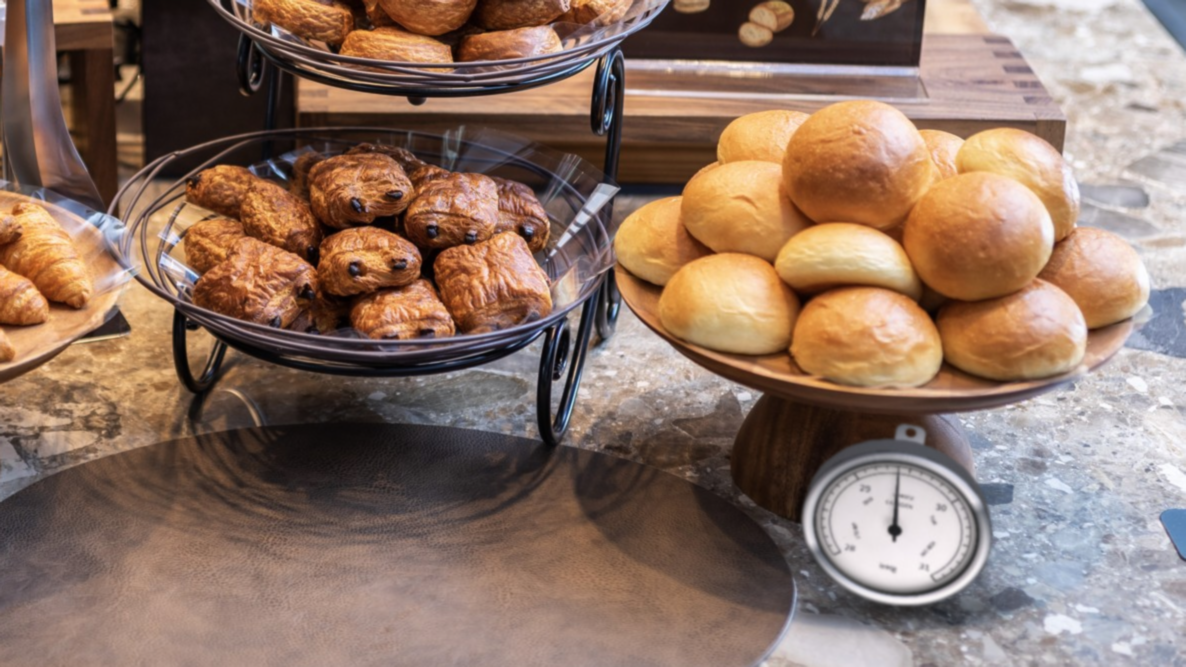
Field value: 29.4 inHg
